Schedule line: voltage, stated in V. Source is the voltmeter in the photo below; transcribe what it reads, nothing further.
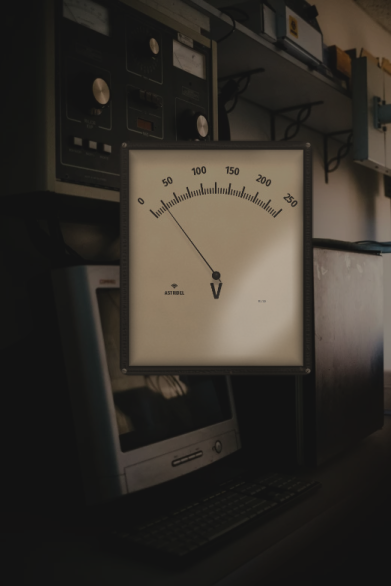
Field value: 25 V
